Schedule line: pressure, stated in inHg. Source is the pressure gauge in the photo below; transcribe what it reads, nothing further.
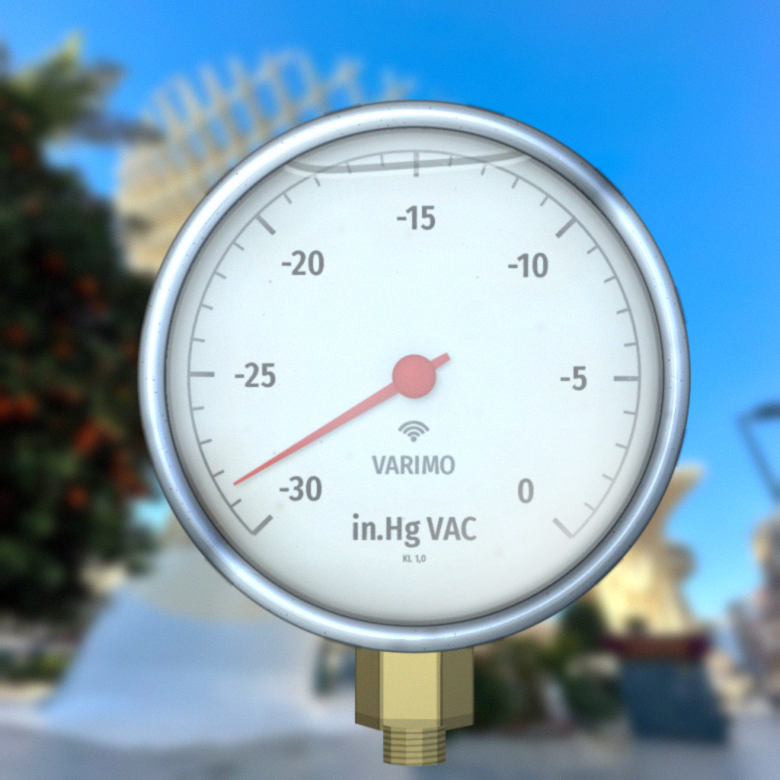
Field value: -28.5 inHg
